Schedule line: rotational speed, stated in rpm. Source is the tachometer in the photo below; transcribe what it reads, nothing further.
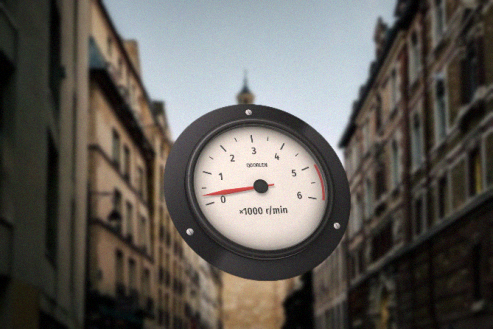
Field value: 250 rpm
